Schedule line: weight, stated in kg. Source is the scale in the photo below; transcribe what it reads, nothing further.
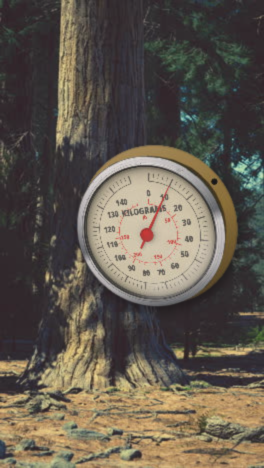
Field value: 10 kg
